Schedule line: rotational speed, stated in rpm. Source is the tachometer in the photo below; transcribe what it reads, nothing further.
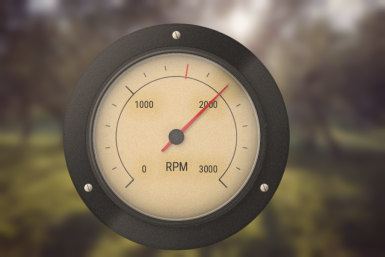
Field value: 2000 rpm
